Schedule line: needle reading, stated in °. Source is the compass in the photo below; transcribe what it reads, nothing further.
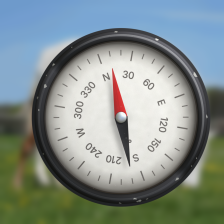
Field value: 10 °
